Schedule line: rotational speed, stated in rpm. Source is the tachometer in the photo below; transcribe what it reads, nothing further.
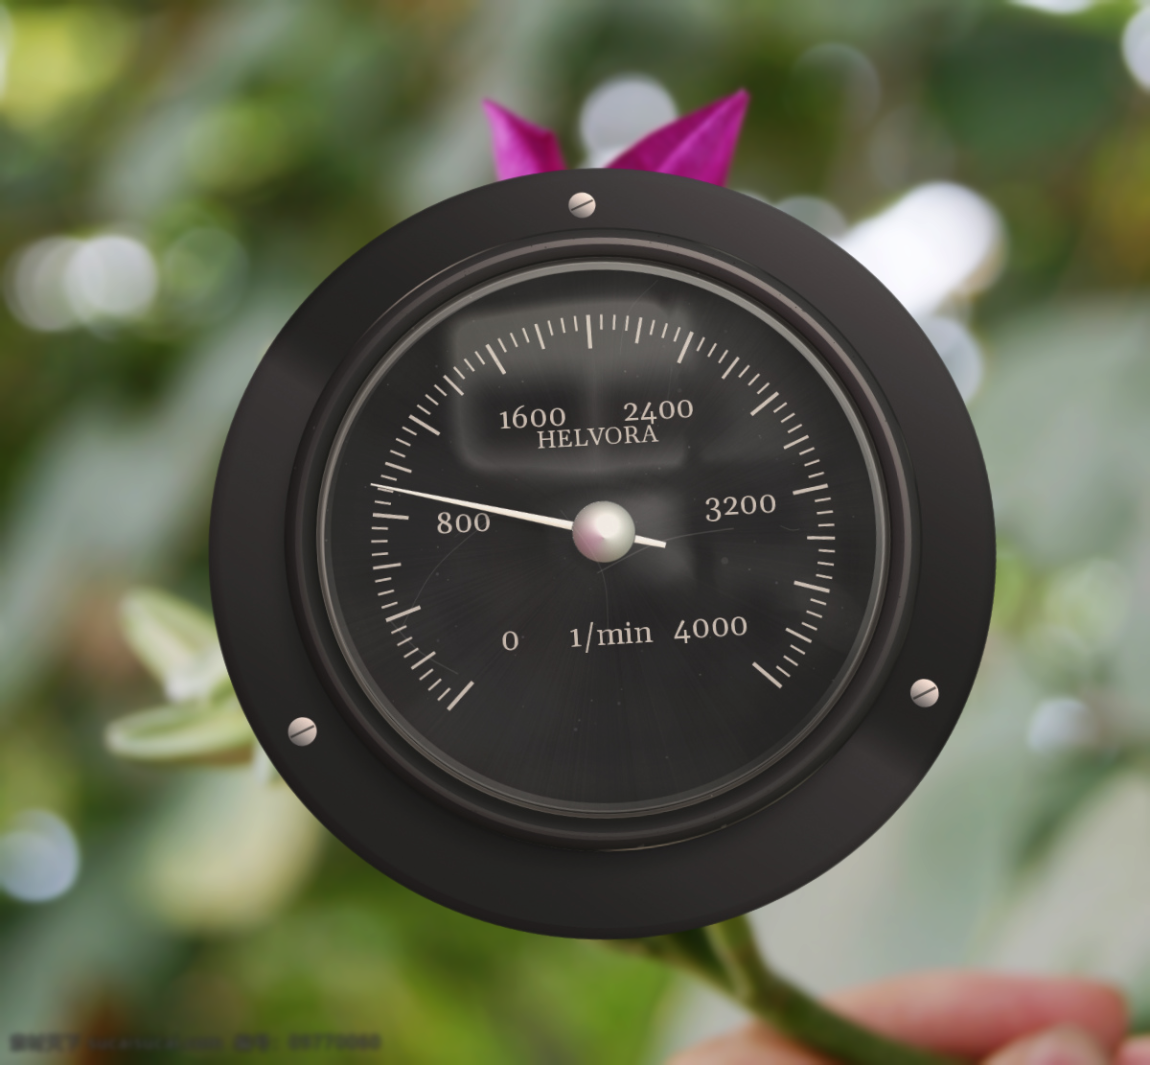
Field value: 900 rpm
